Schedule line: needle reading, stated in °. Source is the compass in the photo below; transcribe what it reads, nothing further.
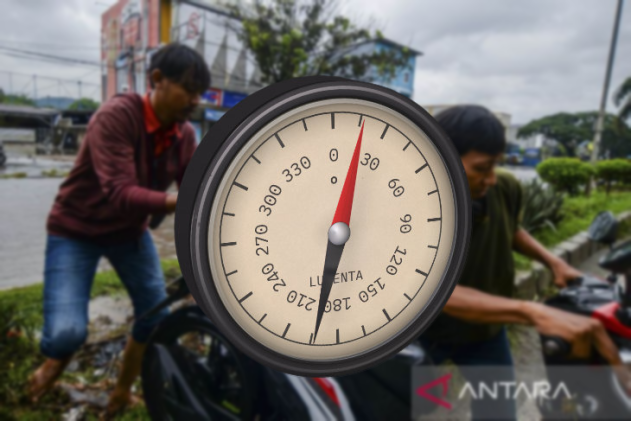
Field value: 15 °
